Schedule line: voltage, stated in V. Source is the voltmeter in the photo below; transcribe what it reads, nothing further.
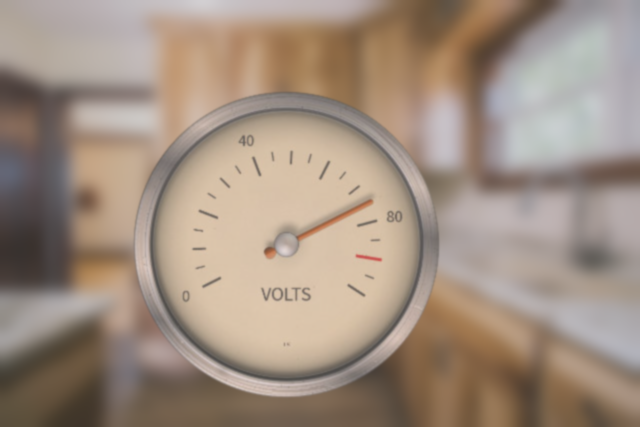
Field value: 75 V
